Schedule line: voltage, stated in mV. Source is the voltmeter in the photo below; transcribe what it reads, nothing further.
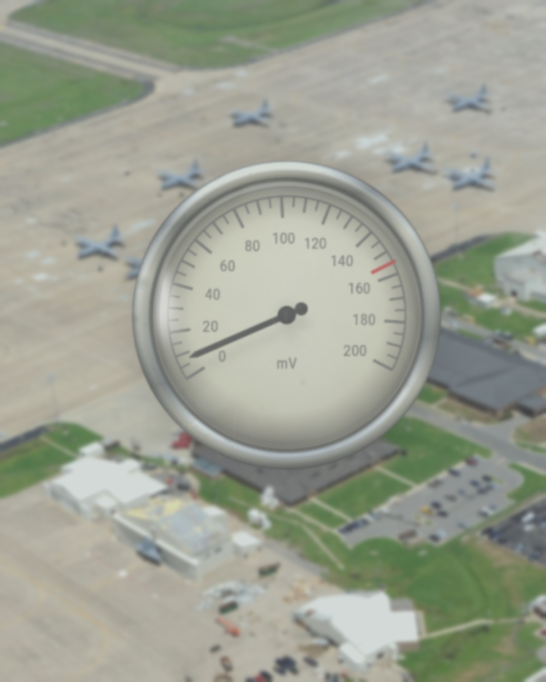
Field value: 7.5 mV
